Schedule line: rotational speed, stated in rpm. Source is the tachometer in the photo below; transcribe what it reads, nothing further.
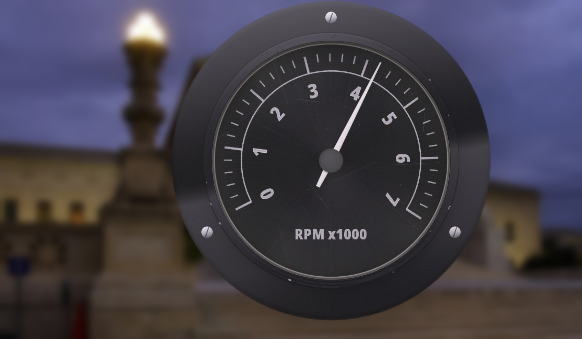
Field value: 4200 rpm
